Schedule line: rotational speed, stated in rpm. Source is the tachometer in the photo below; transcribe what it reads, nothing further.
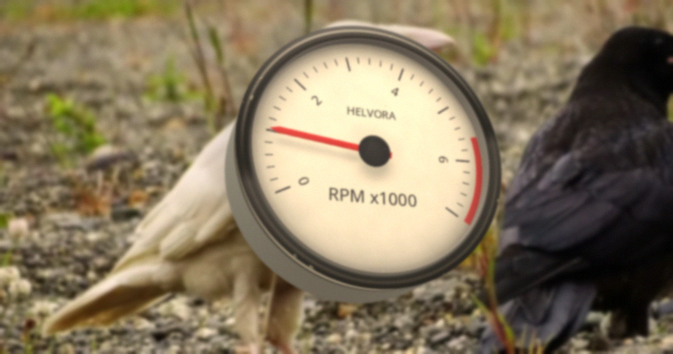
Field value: 1000 rpm
